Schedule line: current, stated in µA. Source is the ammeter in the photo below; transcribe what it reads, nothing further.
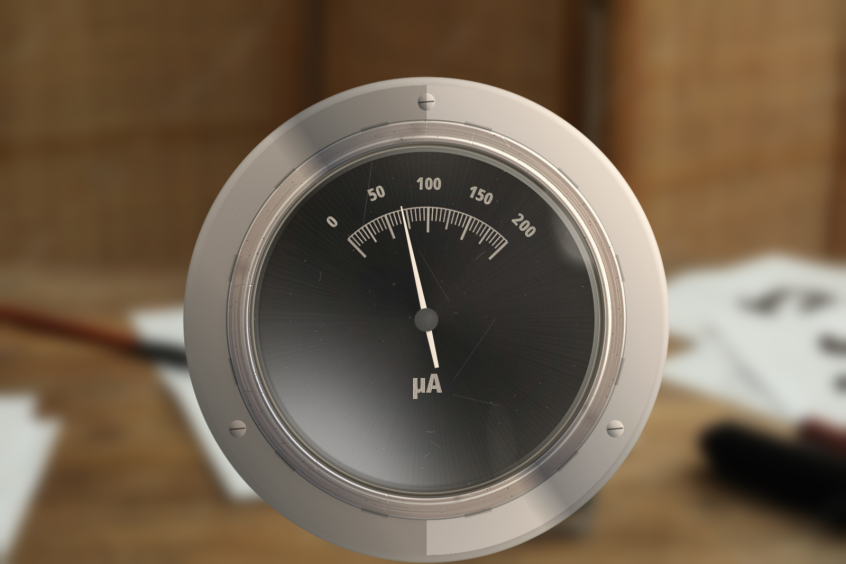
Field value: 70 µA
